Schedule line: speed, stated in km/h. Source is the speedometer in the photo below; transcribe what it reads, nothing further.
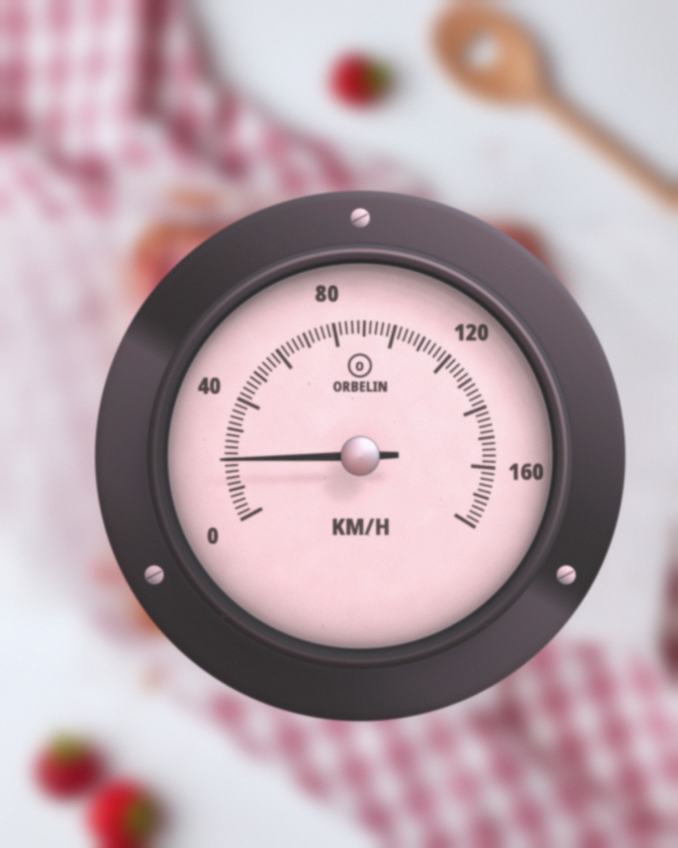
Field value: 20 km/h
